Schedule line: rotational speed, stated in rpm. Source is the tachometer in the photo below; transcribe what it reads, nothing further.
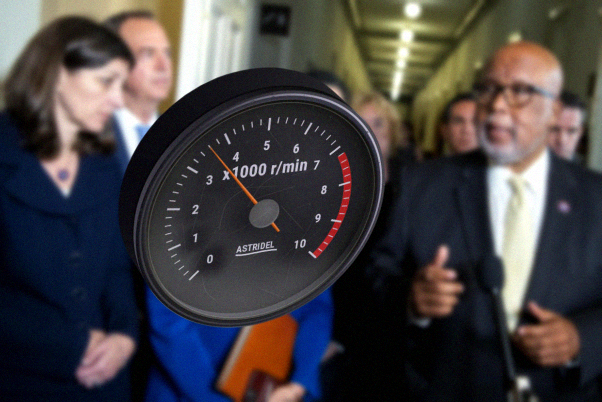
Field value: 3600 rpm
